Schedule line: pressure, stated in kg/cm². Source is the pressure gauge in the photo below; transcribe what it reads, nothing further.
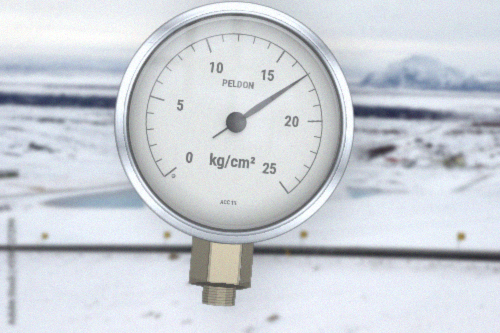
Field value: 17 kg/cm²
